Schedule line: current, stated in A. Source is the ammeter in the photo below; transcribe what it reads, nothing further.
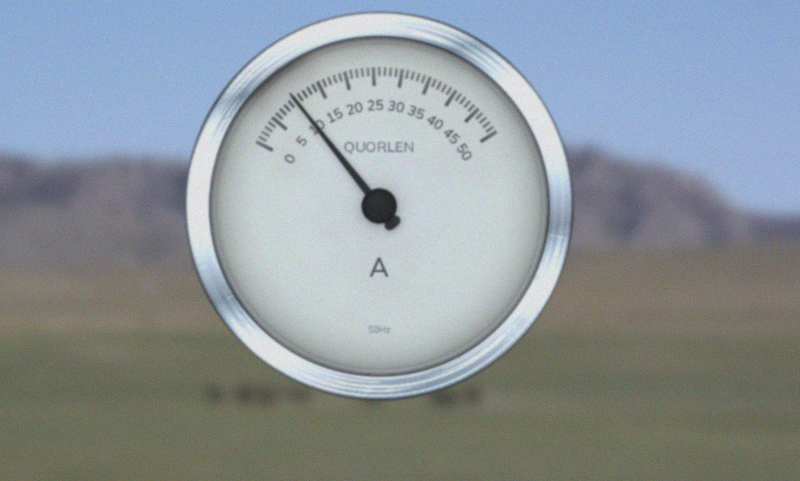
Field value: 10 A
